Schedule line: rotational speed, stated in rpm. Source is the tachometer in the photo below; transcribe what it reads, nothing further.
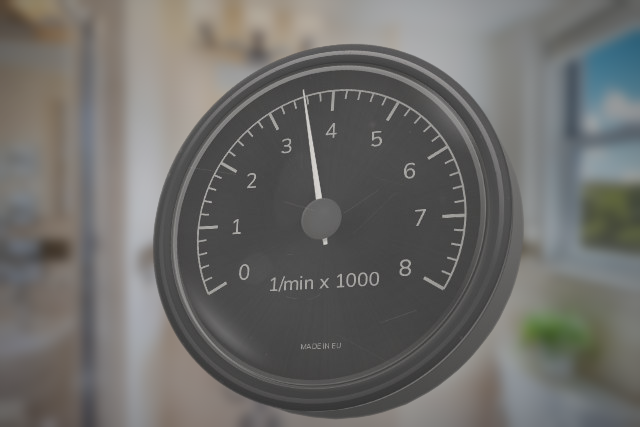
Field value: 3600 rpm
